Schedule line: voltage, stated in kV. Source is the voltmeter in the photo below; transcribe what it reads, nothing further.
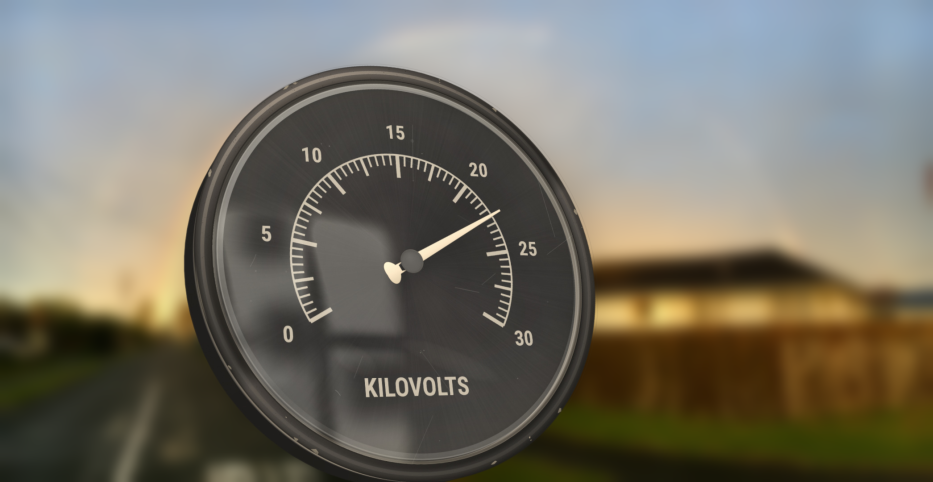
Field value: 22.5 kV
